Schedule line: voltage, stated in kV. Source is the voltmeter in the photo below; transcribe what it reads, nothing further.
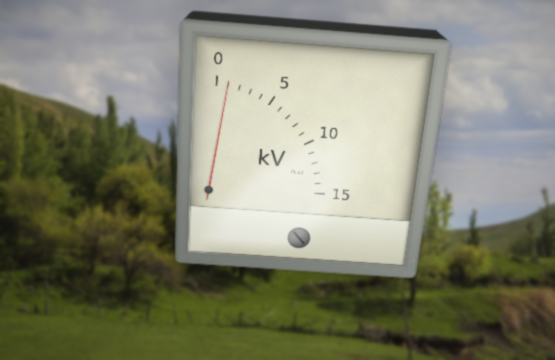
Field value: 1 kV
